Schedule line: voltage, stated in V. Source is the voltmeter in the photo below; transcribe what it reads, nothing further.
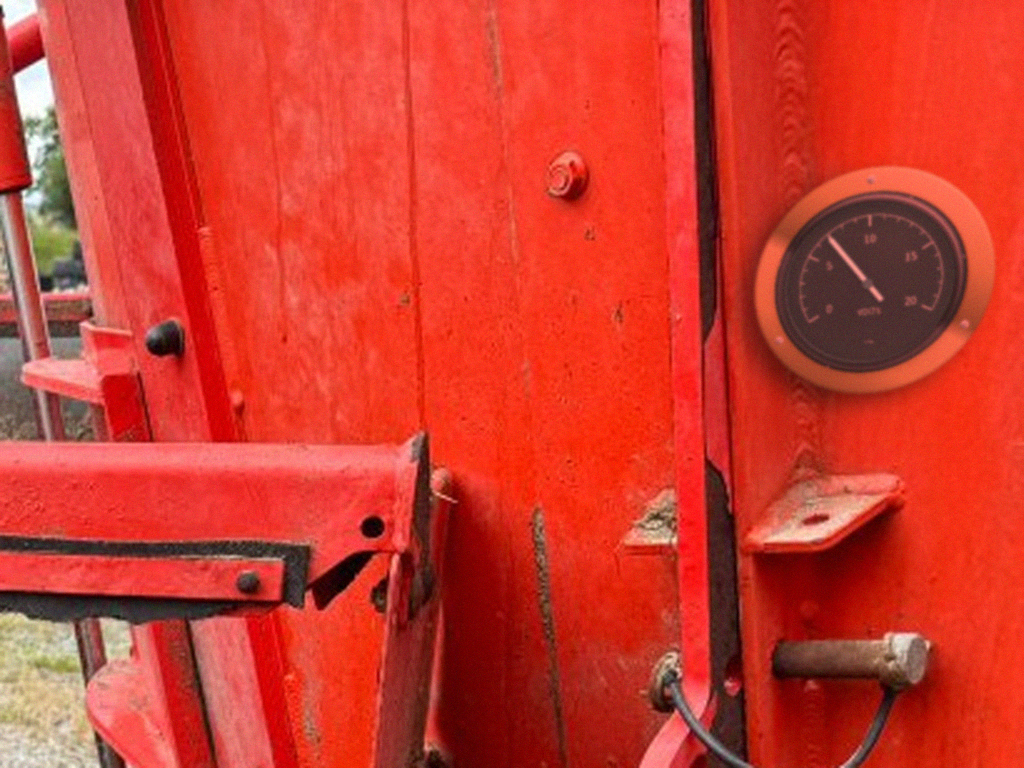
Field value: 7 V
